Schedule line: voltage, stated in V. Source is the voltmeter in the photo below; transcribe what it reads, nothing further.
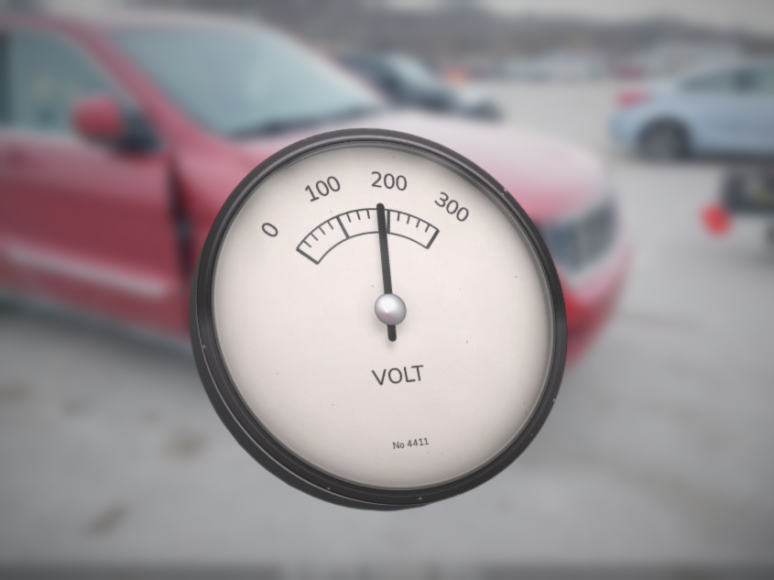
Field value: 180 V
